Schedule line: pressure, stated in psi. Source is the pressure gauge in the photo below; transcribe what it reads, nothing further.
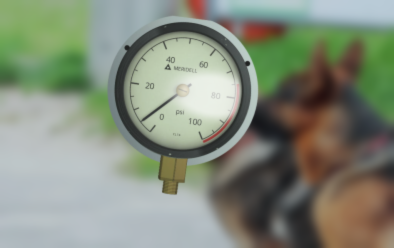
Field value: 5 psi
